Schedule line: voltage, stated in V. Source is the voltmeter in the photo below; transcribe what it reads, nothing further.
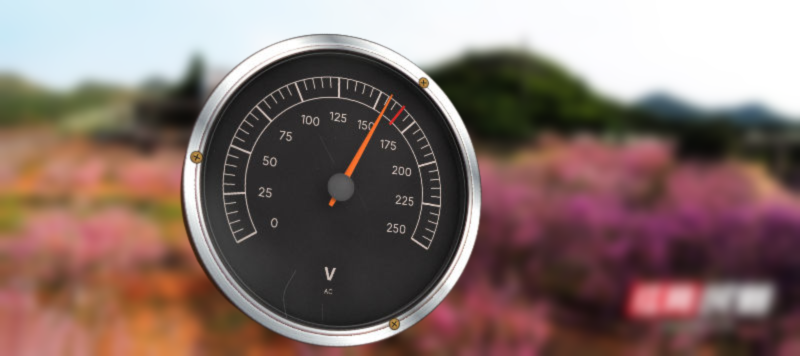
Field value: 155 V
